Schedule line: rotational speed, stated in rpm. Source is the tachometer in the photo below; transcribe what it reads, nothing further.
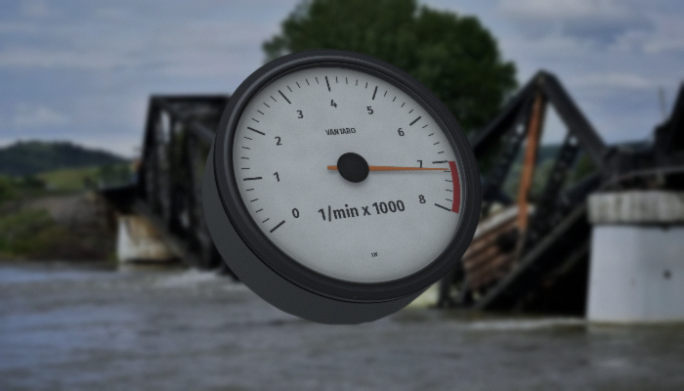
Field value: 7200 rpm
